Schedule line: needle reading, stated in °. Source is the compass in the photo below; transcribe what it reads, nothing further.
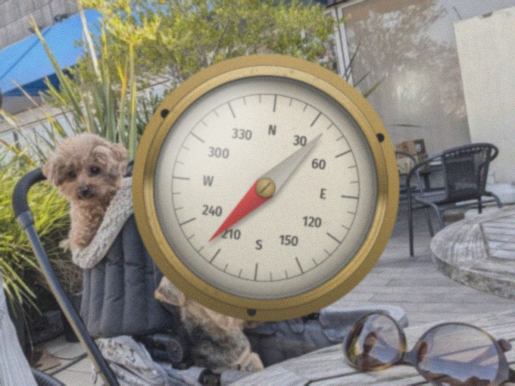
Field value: 220 °
